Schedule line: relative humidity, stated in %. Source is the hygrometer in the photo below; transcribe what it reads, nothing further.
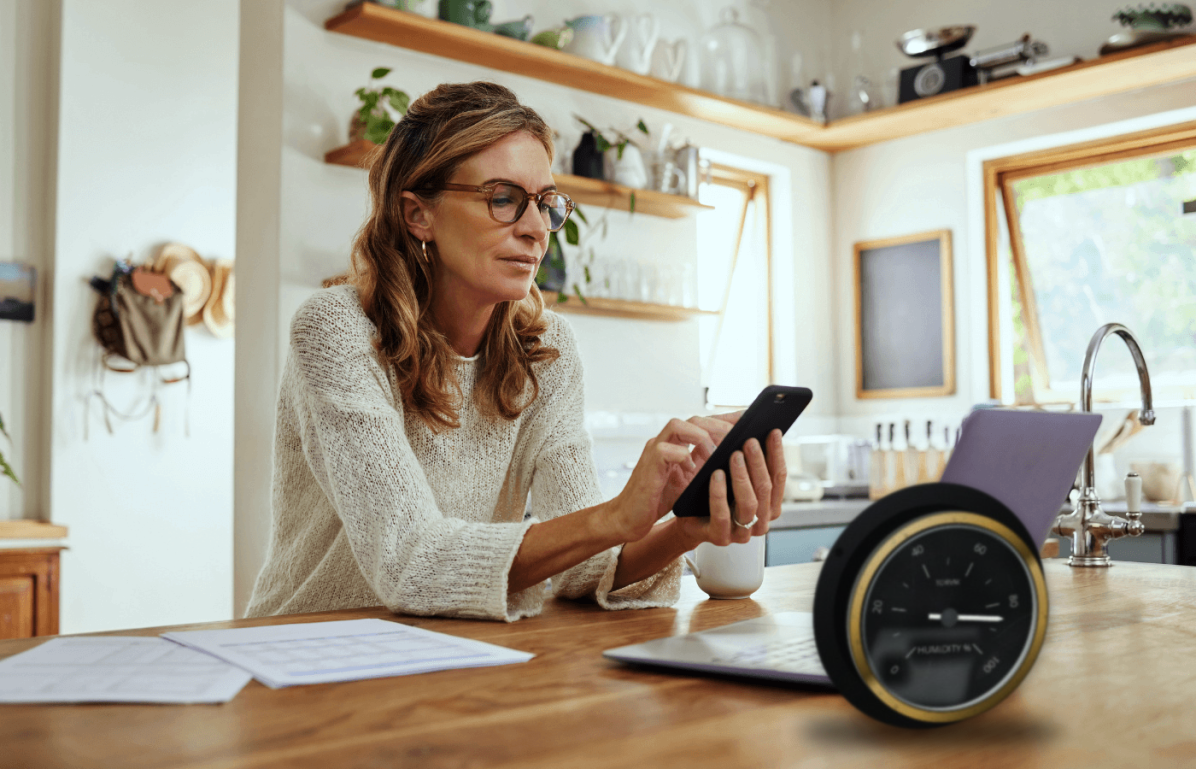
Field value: 85 %
